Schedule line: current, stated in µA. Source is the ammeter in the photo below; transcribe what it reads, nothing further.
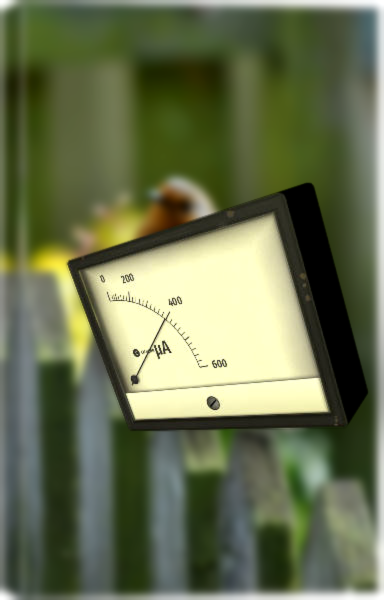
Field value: 400 µA
